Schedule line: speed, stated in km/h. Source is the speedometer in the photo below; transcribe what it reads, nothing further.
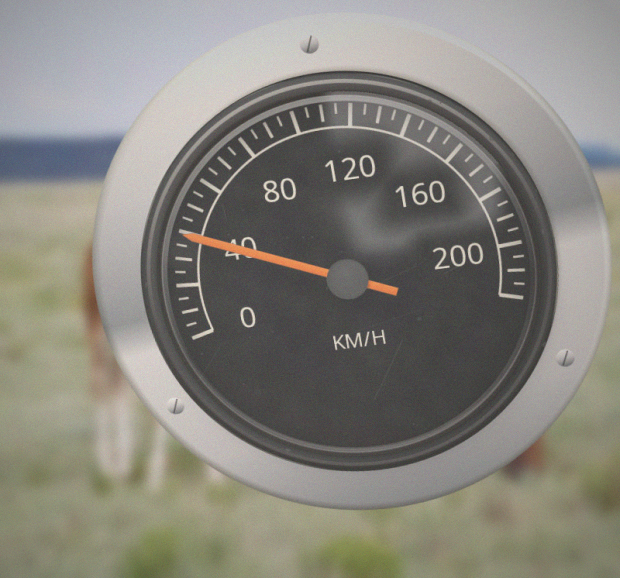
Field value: 40 km/h
